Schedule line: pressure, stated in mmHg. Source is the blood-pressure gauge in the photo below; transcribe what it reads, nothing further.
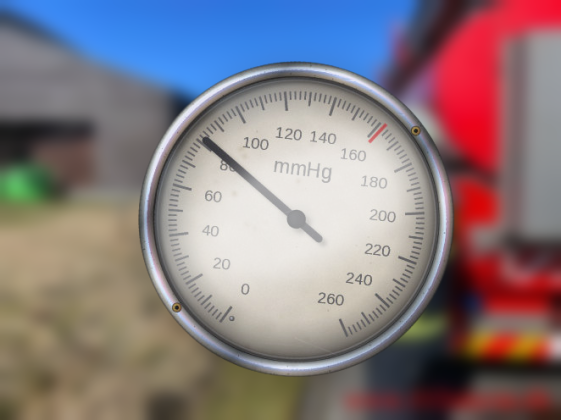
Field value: 82 mmHg
